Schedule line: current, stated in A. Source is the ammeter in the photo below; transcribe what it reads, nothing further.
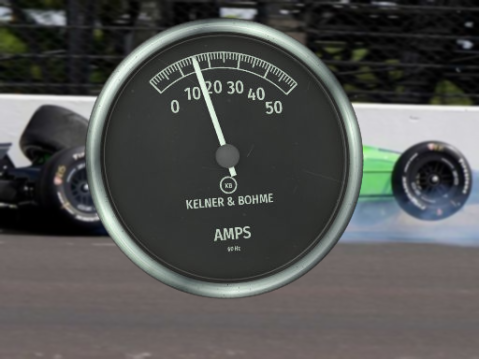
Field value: 15 A
